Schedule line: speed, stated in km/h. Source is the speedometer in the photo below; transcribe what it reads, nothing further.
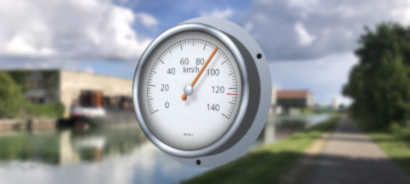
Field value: 90 km/h
